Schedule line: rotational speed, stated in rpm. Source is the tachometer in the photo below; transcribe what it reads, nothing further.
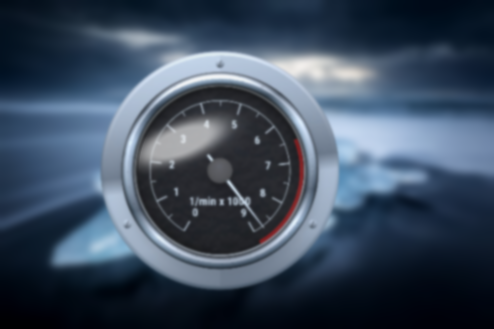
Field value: 8750 rpm
